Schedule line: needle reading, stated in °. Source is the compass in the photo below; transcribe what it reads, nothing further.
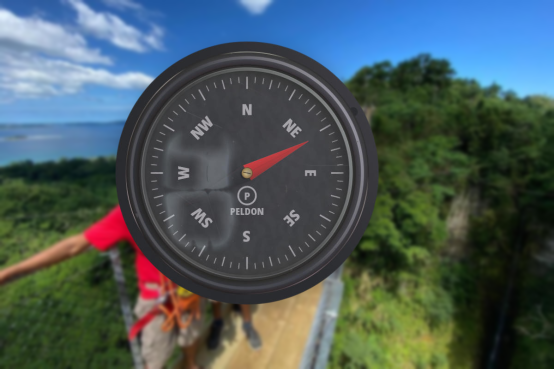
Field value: 62.5 °
